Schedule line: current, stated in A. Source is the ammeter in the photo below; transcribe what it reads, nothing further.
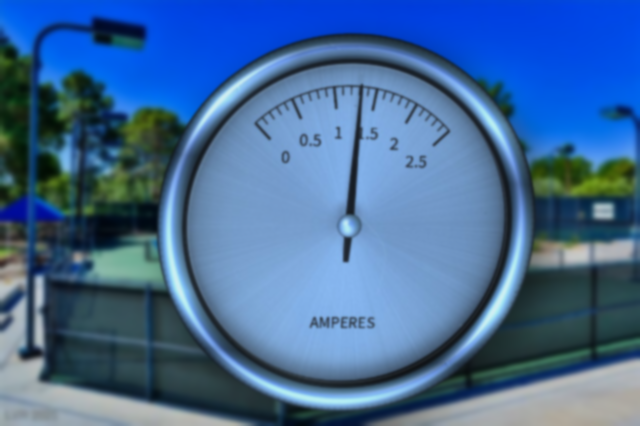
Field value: 1.3 A
